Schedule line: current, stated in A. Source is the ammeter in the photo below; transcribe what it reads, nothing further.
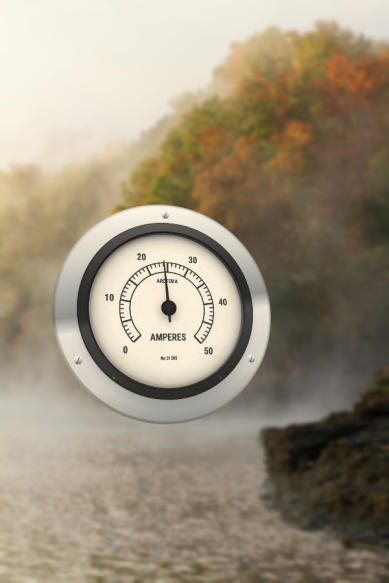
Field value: 24 A
